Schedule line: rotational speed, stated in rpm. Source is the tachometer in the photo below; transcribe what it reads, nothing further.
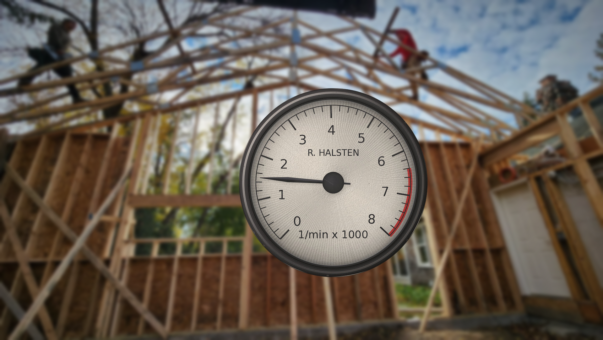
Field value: 1500 rpm
